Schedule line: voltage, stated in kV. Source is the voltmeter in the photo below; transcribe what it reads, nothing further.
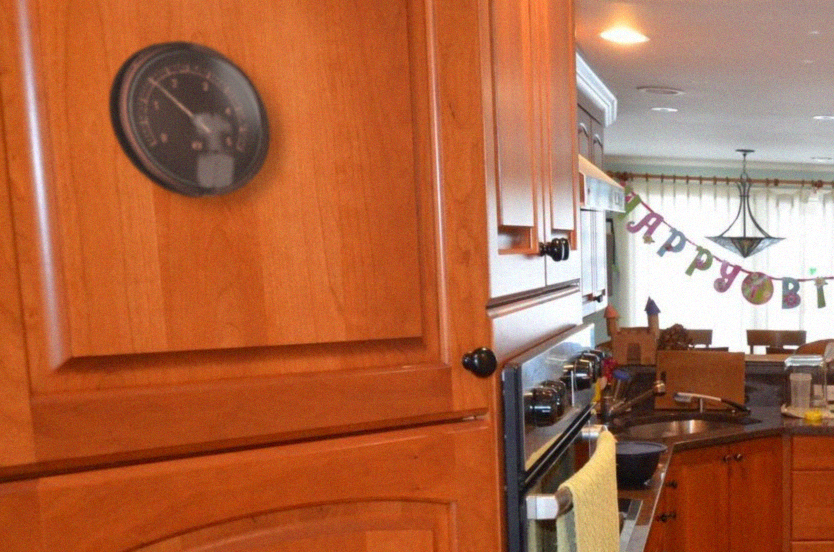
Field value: 1.5 kV
